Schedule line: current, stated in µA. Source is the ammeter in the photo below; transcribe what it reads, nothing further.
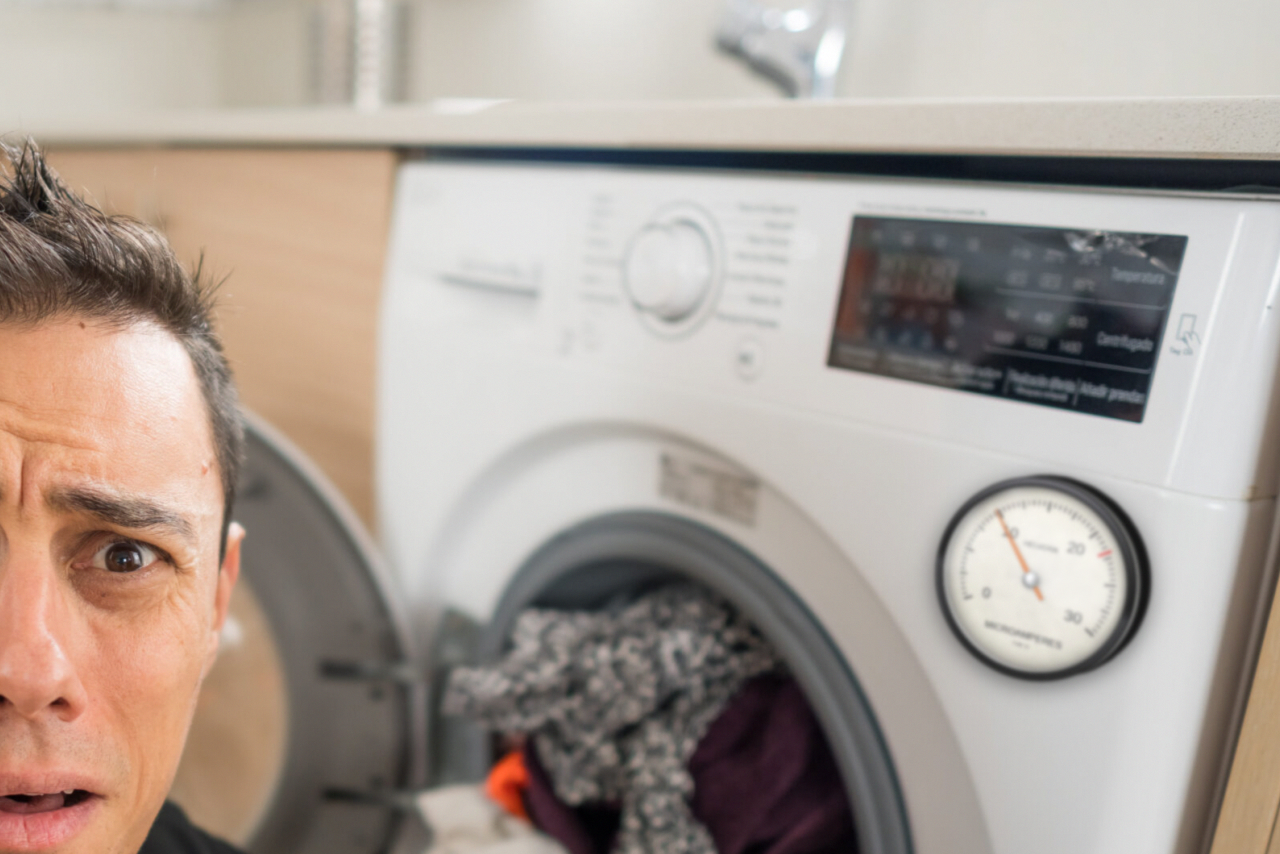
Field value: 10 µA
